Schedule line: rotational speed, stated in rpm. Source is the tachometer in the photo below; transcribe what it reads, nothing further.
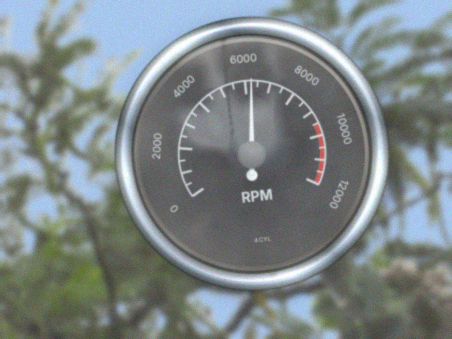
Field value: 6250 rpm
